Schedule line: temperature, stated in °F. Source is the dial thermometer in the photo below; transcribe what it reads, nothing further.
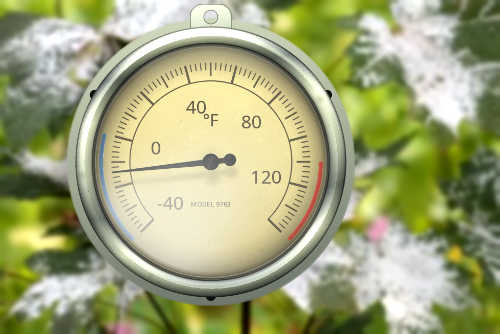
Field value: -14 °F
